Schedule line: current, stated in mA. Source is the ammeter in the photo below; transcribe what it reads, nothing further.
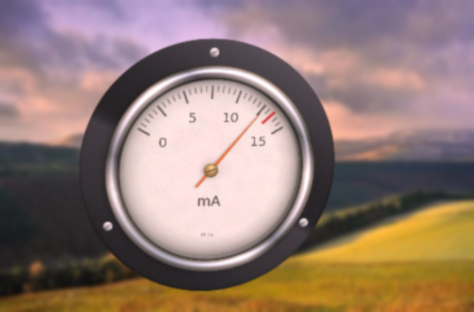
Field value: 12.5 mA
